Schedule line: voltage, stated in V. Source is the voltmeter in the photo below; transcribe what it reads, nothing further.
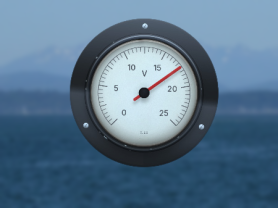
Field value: 17.5 V
